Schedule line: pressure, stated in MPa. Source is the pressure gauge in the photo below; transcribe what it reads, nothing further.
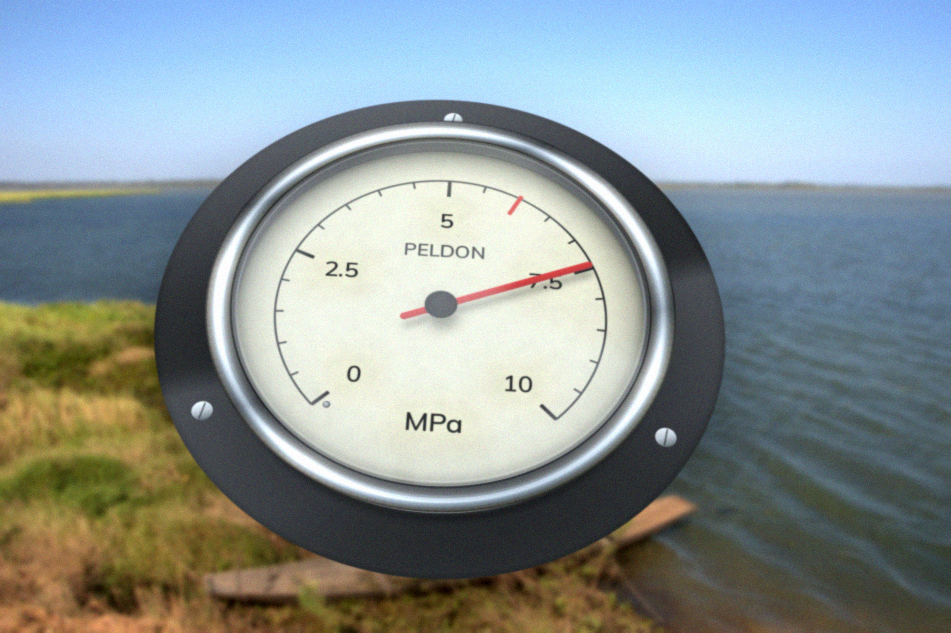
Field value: 7.5 MPa
